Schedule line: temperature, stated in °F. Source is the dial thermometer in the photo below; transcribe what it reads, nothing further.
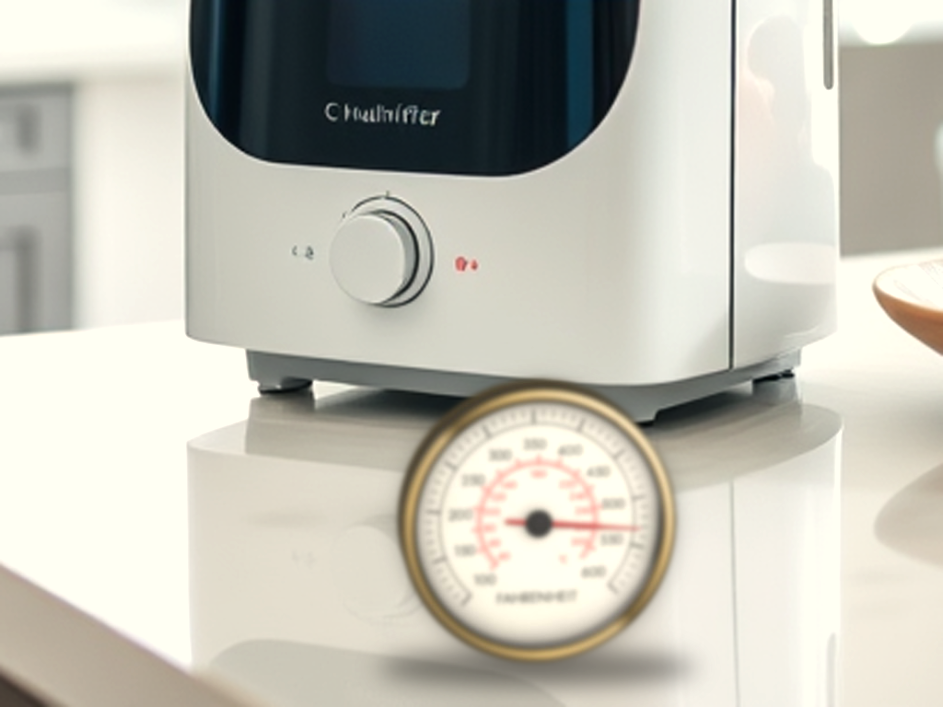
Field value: 530 °F
